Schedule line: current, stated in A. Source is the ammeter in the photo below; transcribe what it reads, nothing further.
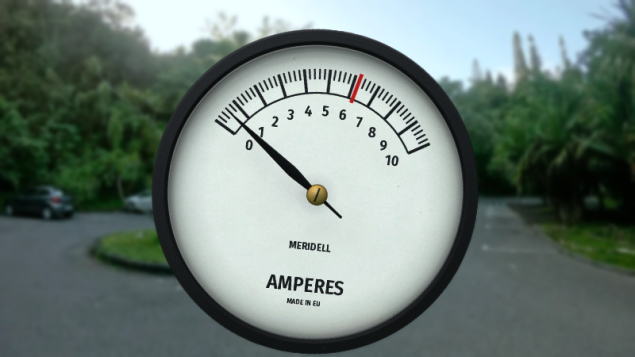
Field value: 0.6 A
